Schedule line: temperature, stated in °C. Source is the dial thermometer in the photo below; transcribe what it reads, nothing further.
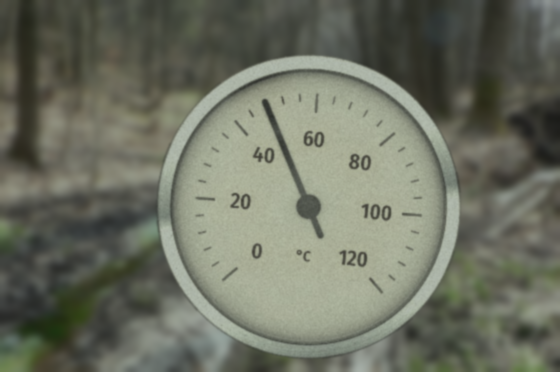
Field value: 48 °C
